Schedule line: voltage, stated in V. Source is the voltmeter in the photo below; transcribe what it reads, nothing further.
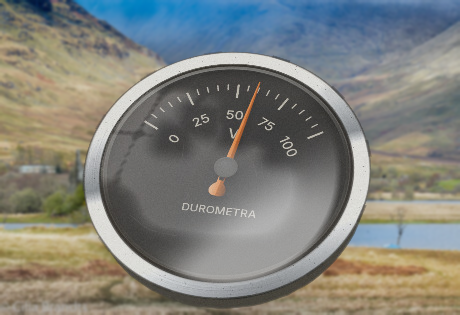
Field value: 60 V
